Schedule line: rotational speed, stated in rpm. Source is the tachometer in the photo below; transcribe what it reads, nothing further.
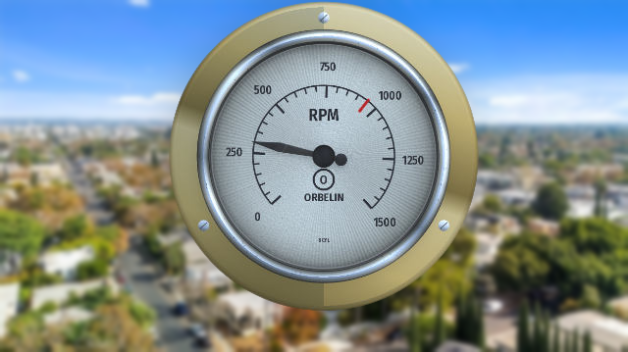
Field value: 300 rpm
